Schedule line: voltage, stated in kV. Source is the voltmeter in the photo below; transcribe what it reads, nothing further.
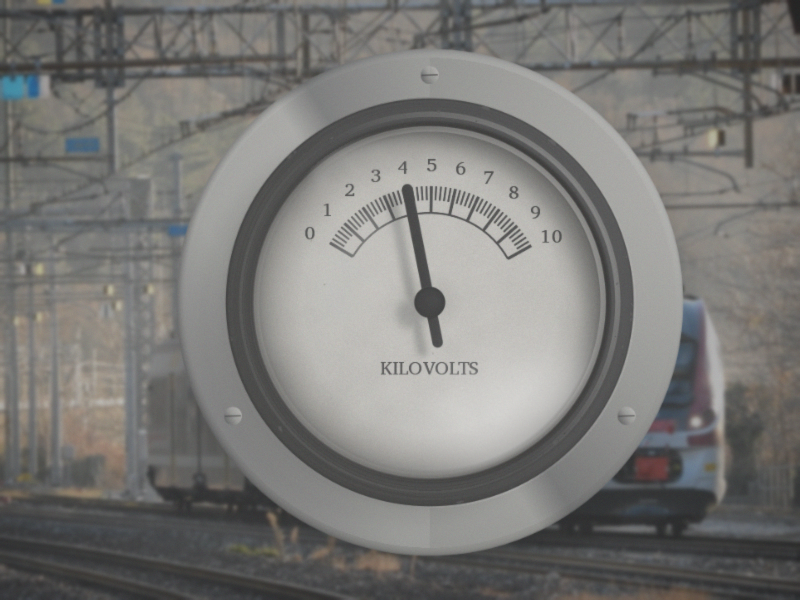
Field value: 4 kV
